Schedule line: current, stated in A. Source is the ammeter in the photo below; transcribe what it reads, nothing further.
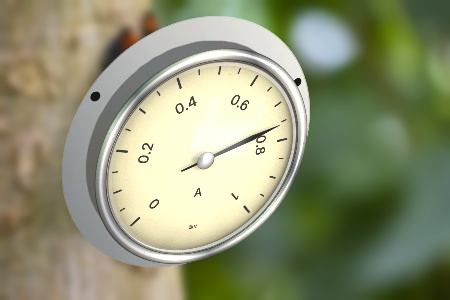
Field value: 0.75 A
